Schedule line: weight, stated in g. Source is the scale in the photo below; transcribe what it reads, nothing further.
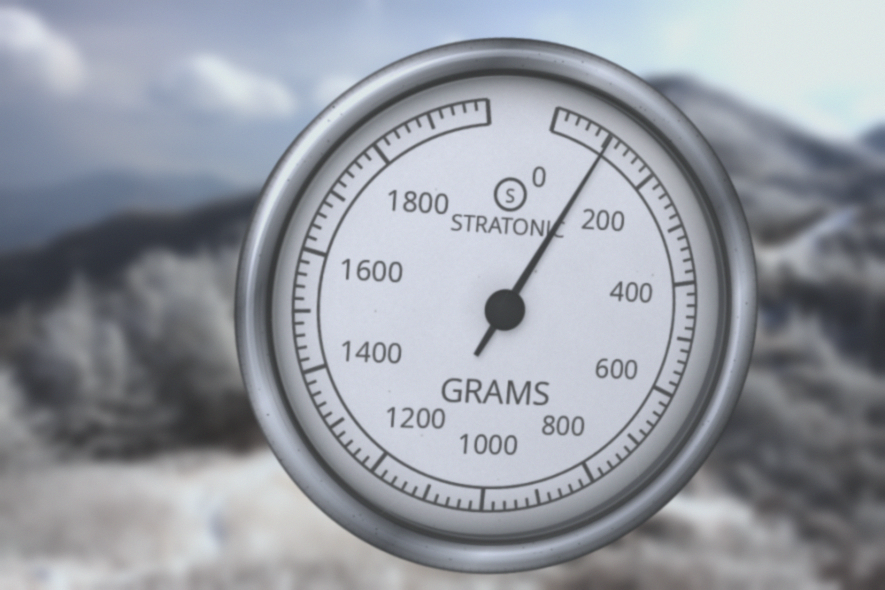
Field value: 100 g
